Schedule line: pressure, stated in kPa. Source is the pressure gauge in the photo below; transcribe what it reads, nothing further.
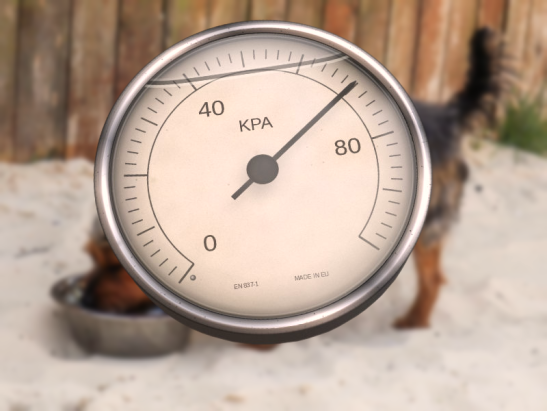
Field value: 70 kPa
